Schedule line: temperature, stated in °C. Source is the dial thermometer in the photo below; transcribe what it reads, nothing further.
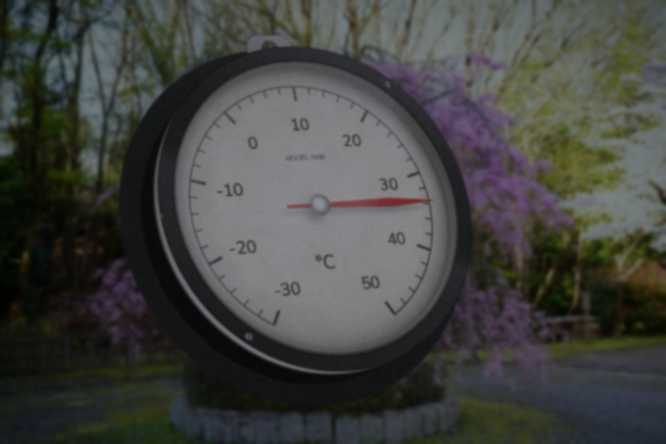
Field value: 34 °C
